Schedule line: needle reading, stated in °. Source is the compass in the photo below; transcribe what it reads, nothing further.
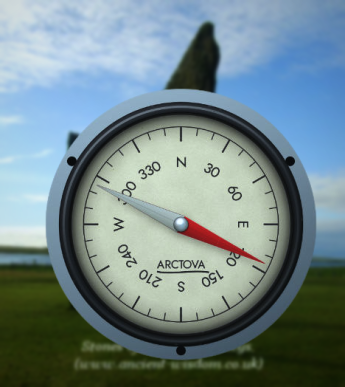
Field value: 115 °
